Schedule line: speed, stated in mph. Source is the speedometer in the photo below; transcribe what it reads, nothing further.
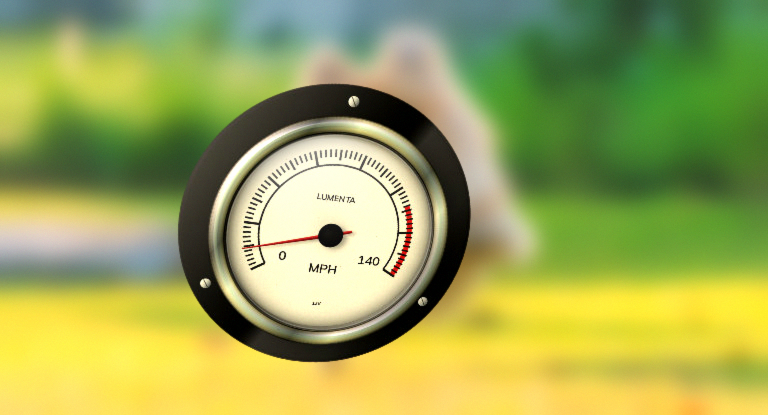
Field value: 10 mph
